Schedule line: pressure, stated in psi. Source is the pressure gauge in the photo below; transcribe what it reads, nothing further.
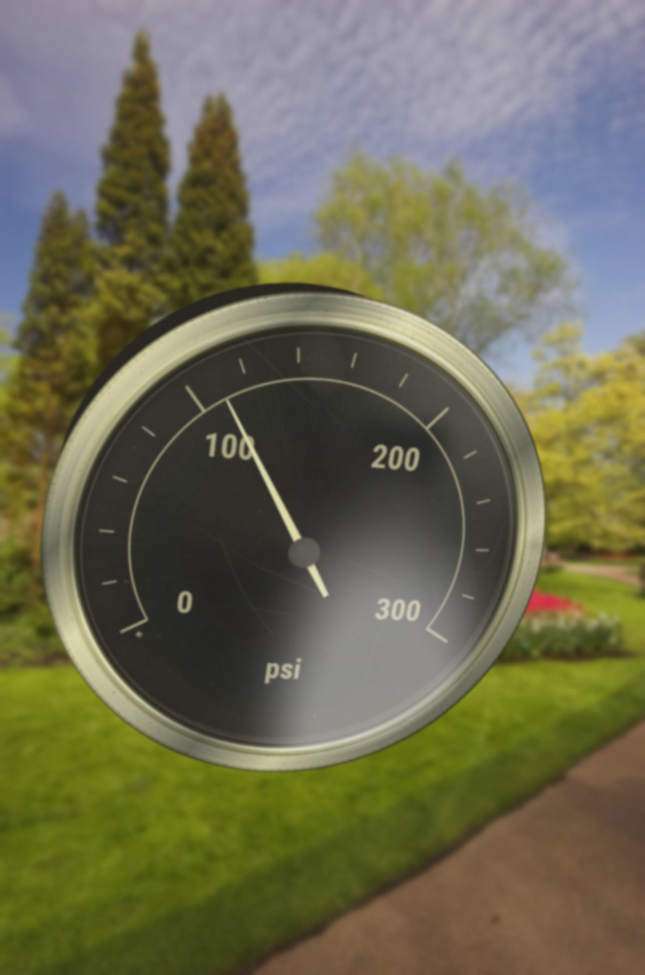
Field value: 110 psi
